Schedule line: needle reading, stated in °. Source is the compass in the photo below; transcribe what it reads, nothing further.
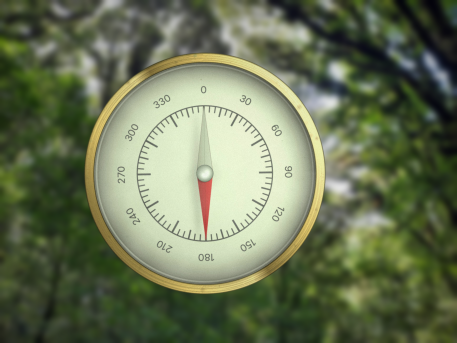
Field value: 180 °
